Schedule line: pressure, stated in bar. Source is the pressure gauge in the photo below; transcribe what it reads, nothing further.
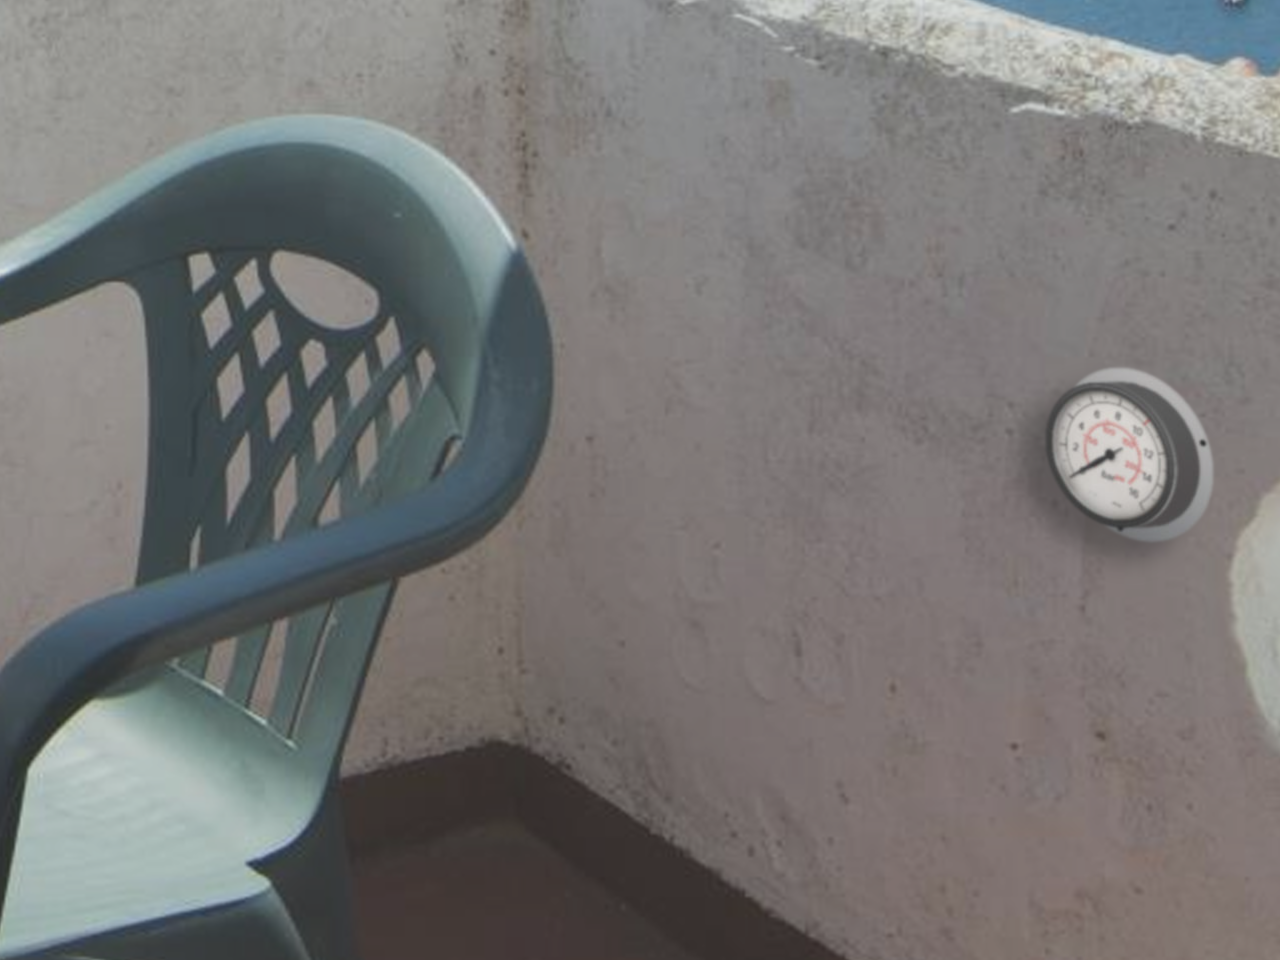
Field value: 0 bar
